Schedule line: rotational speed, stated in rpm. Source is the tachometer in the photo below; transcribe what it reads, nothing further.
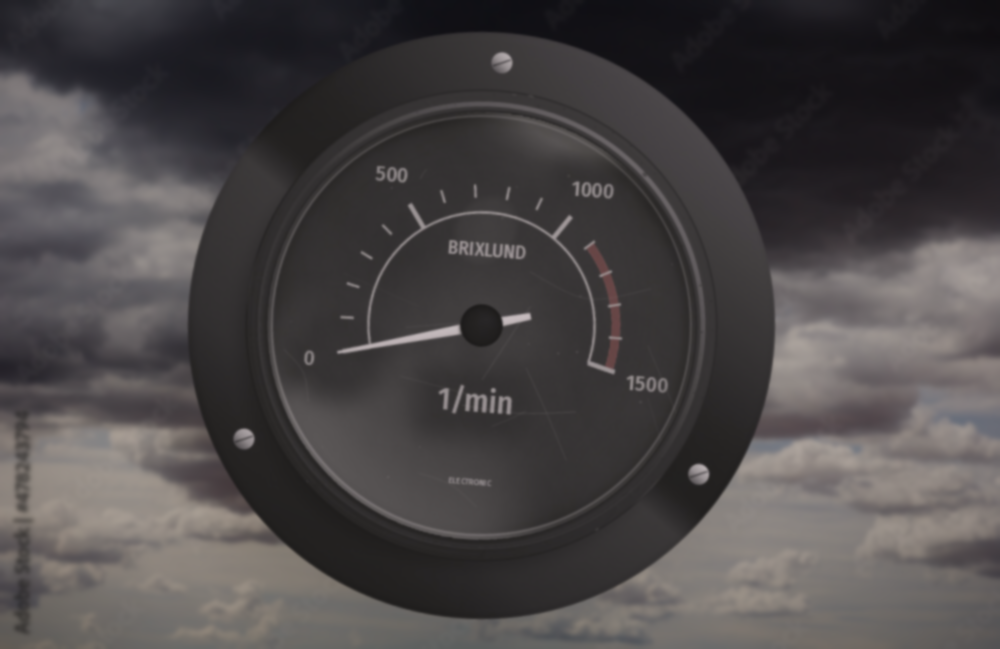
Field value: 0 rpm
